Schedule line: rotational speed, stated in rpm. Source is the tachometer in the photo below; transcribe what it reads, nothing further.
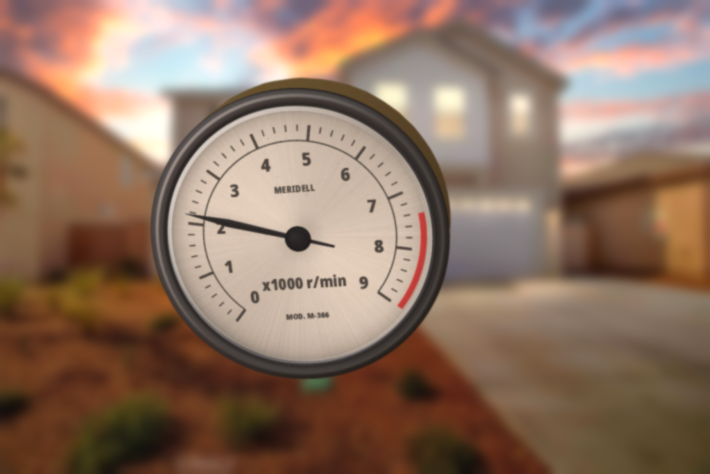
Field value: 2200 rpm
